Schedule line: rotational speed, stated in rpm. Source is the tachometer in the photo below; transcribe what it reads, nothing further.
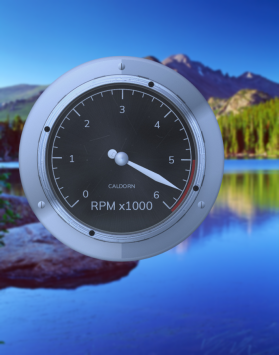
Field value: 5600 rpm
